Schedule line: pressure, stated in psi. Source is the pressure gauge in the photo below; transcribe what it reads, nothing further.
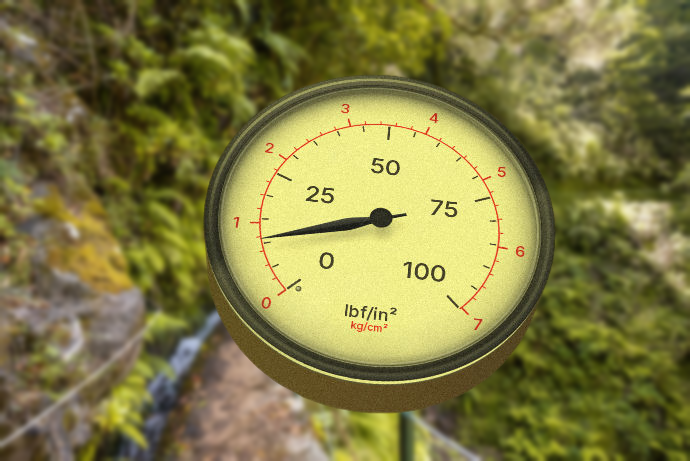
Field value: 10 psi
